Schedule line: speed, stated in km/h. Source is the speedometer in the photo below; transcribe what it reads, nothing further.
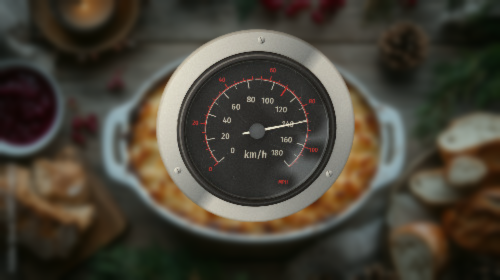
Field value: 140 km/h
